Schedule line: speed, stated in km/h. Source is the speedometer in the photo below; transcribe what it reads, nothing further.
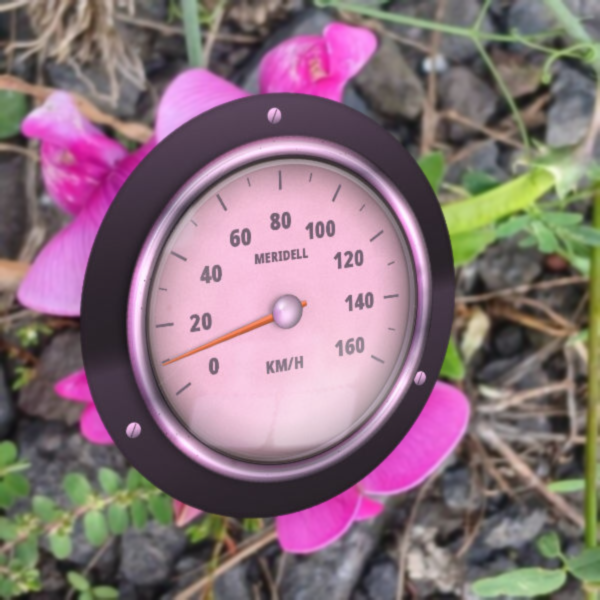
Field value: 10 km/h
